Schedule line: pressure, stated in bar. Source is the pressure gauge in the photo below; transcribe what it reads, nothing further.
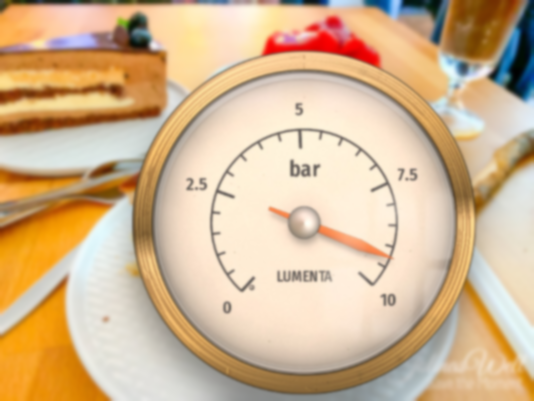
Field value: 9.25 bar
